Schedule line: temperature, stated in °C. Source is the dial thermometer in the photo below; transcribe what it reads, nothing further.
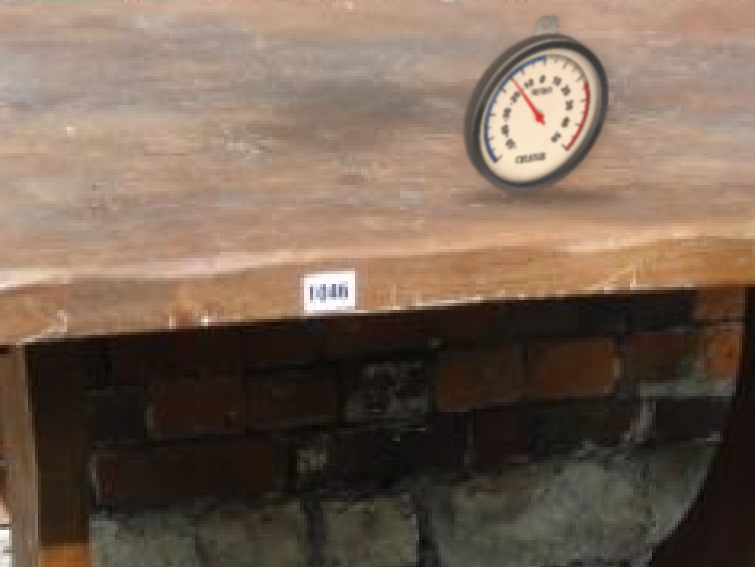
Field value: -15 °C
